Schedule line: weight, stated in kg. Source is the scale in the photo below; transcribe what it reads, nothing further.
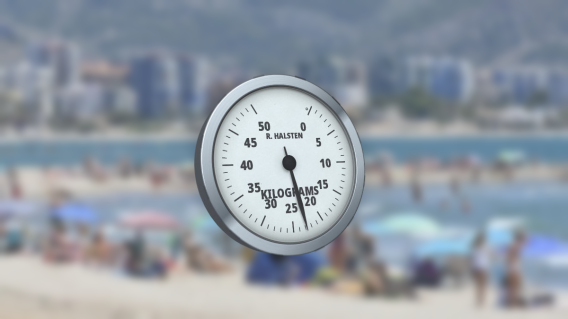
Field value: 23 kg
